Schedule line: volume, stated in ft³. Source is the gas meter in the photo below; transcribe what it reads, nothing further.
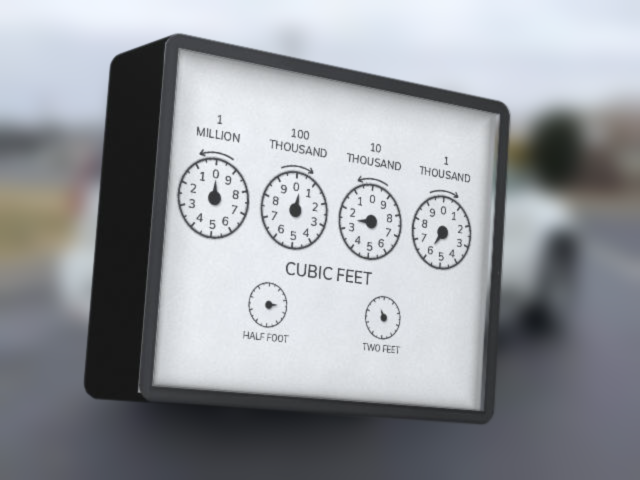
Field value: 2600 ft³
